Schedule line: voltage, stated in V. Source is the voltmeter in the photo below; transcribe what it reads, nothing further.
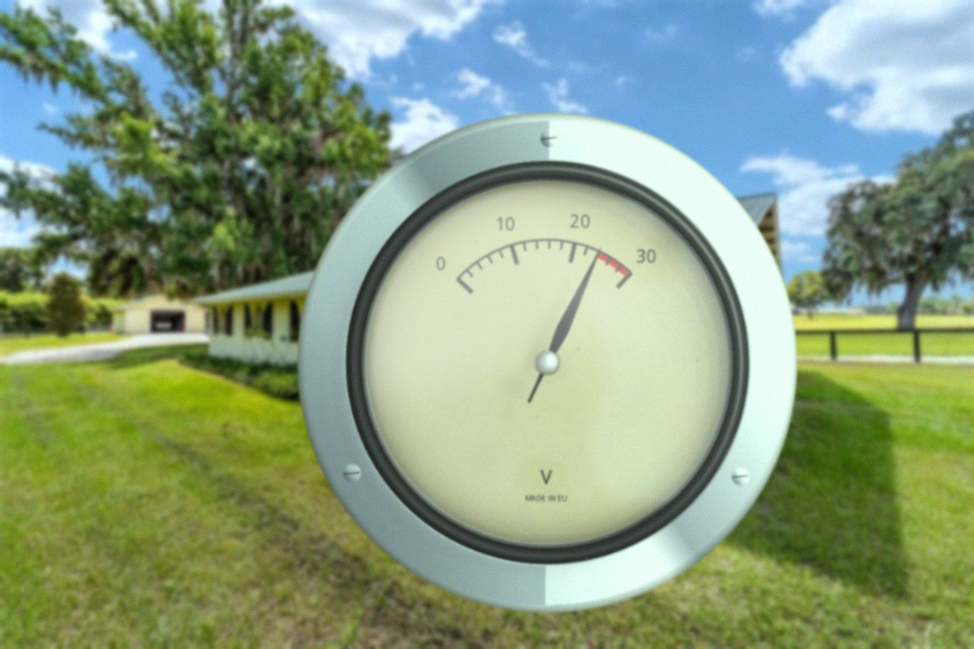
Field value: 24 V
